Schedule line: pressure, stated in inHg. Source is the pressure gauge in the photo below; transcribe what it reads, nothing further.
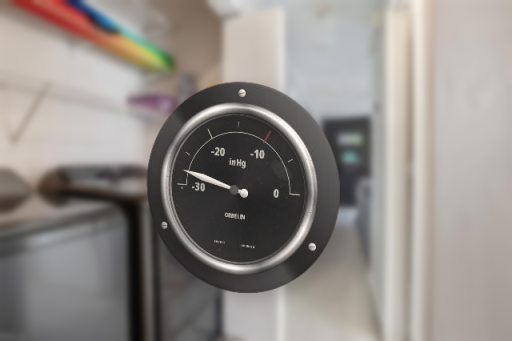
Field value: -27.5 inHg
